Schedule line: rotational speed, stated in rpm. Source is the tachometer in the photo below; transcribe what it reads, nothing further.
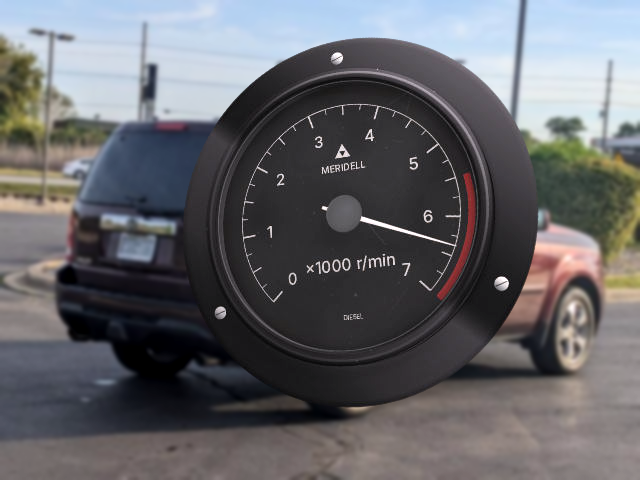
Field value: 6375 rpm
